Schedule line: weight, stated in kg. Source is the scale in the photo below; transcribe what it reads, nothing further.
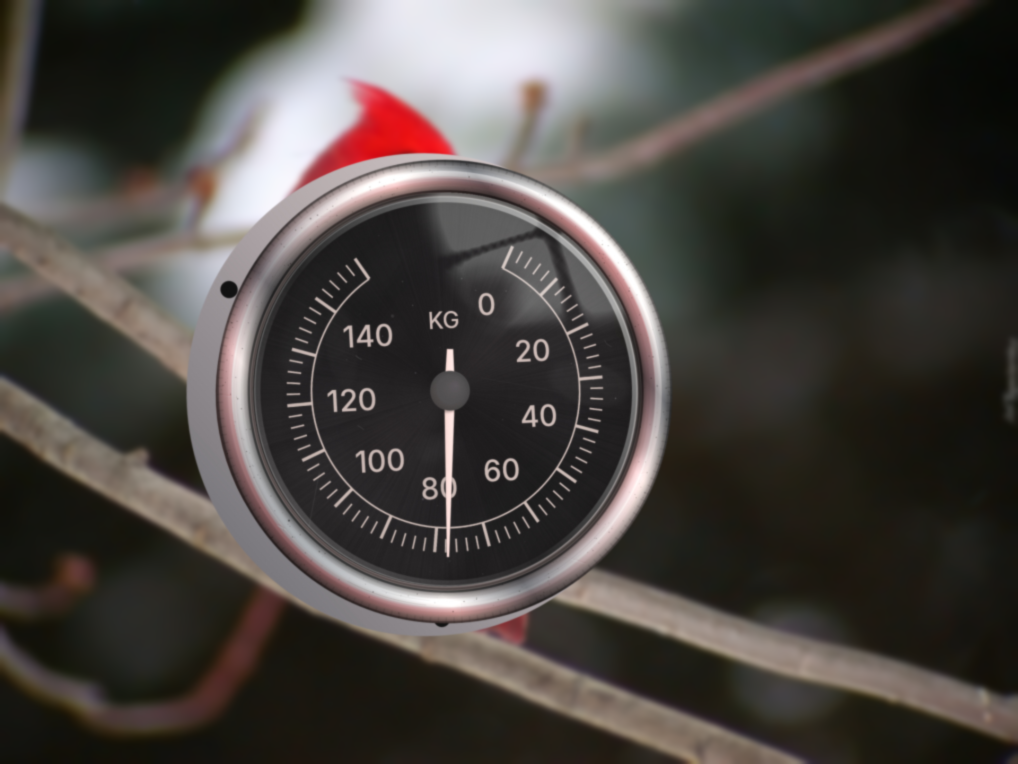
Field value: 78 kg
